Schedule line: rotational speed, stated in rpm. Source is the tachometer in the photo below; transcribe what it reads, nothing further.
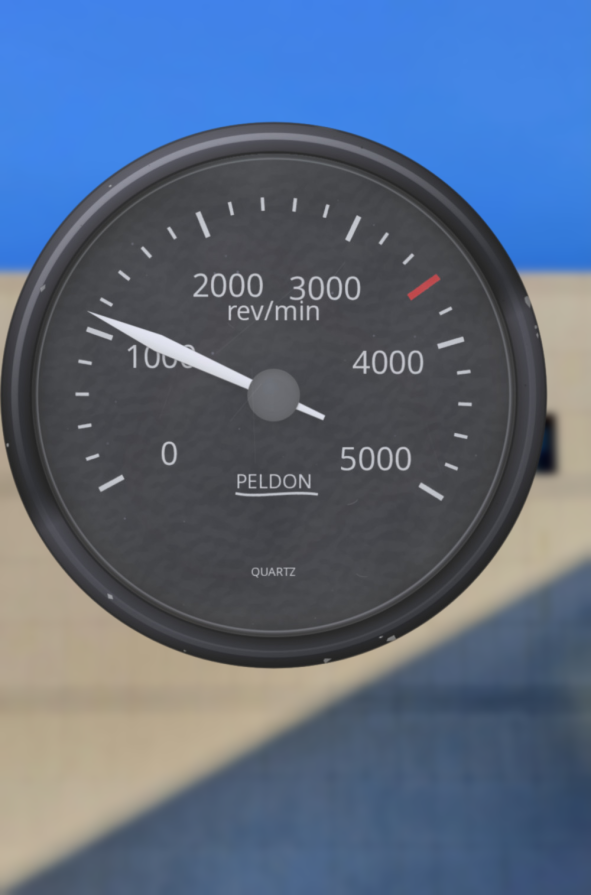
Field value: 1100 rpm
